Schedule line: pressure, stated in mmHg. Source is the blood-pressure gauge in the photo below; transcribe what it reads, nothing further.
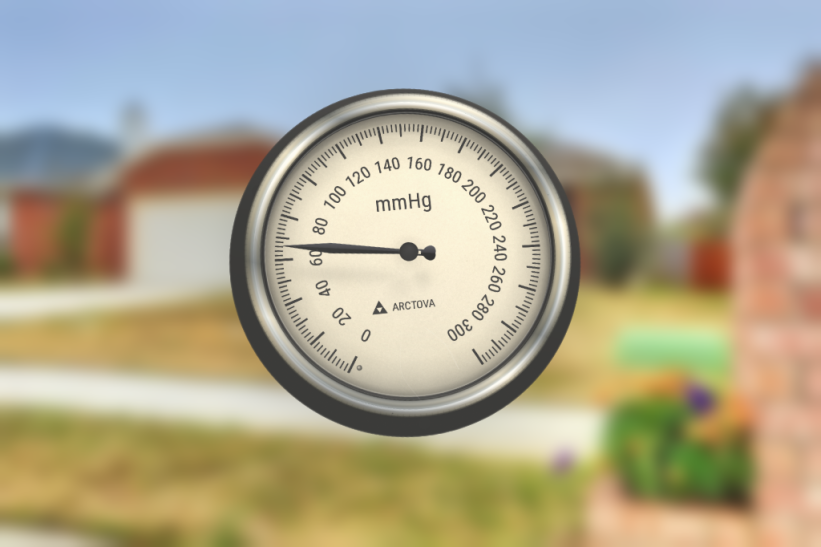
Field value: 66 mmHg
